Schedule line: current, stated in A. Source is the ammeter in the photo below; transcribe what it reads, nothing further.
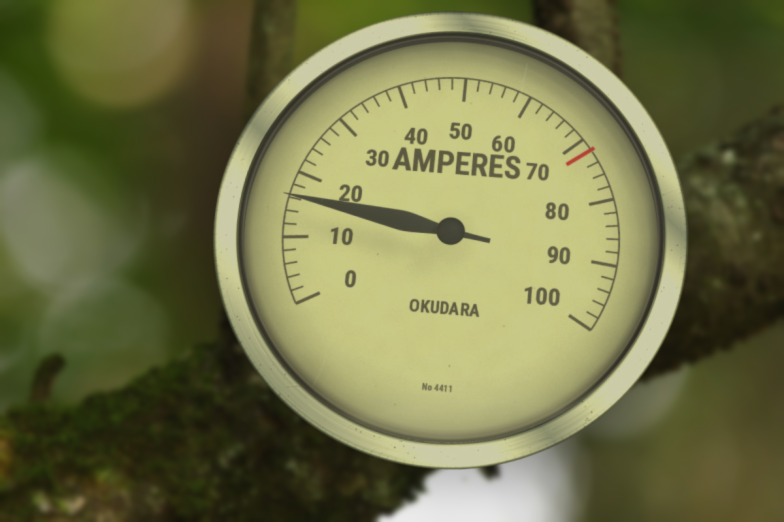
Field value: 16 A
